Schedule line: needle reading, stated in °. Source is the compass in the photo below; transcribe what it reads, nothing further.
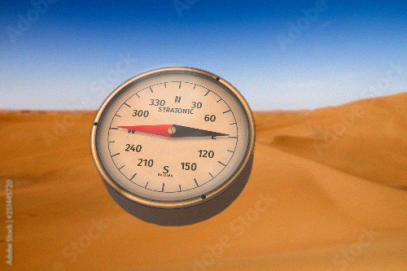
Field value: 270 °
